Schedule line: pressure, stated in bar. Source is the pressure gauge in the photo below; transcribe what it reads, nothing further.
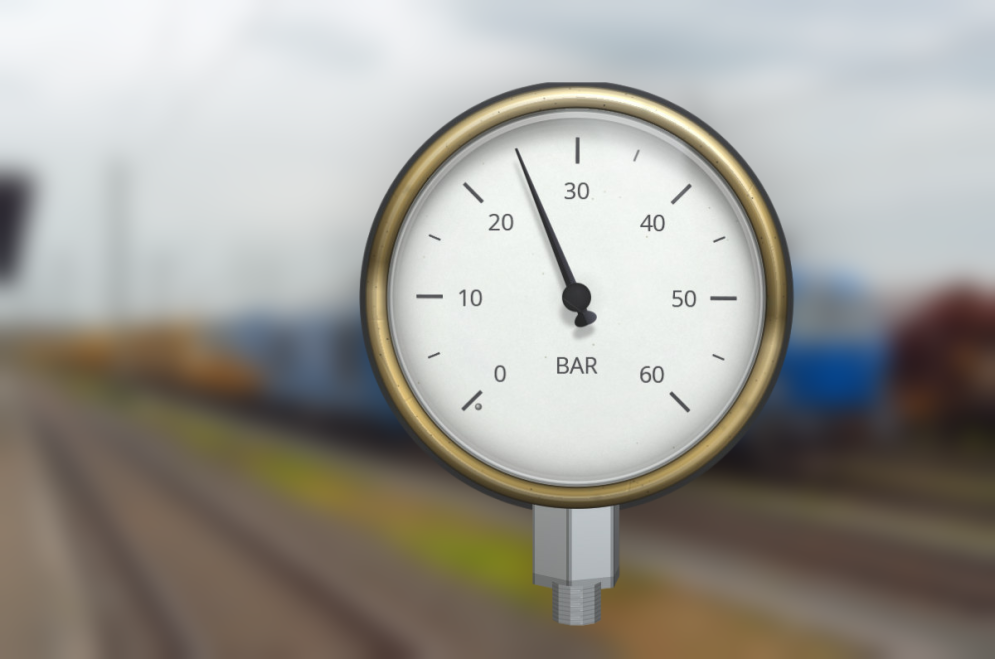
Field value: 25 bar
